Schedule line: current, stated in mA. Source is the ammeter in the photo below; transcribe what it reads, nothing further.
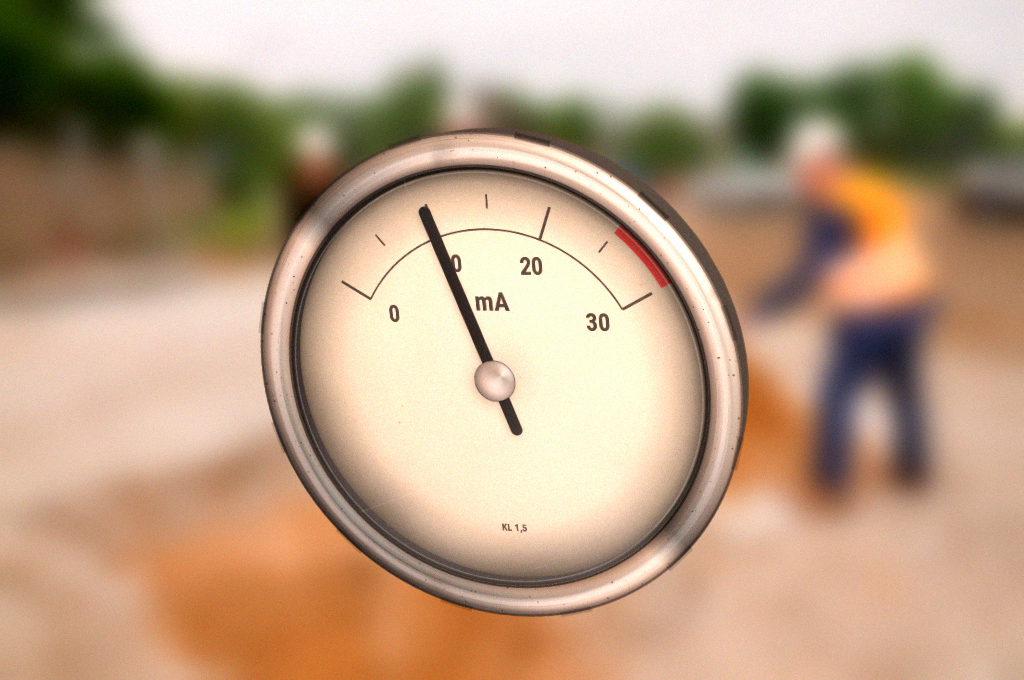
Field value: 10 mA
